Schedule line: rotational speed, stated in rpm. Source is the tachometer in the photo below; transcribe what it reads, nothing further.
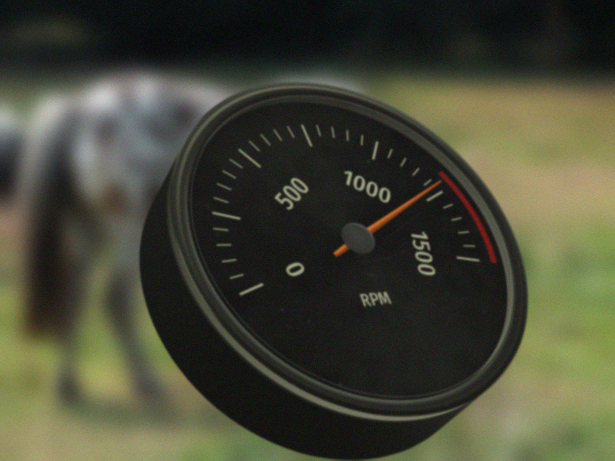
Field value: 1225 rpm
